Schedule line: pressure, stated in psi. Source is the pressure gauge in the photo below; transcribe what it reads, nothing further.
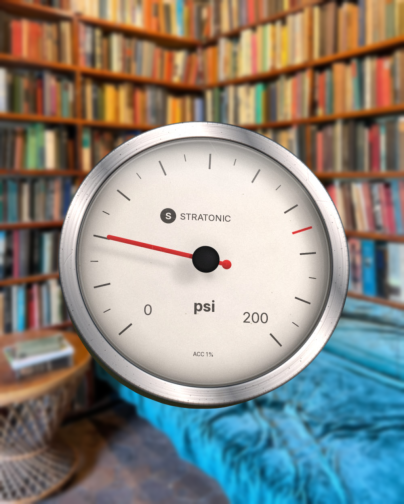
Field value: 40 psi
